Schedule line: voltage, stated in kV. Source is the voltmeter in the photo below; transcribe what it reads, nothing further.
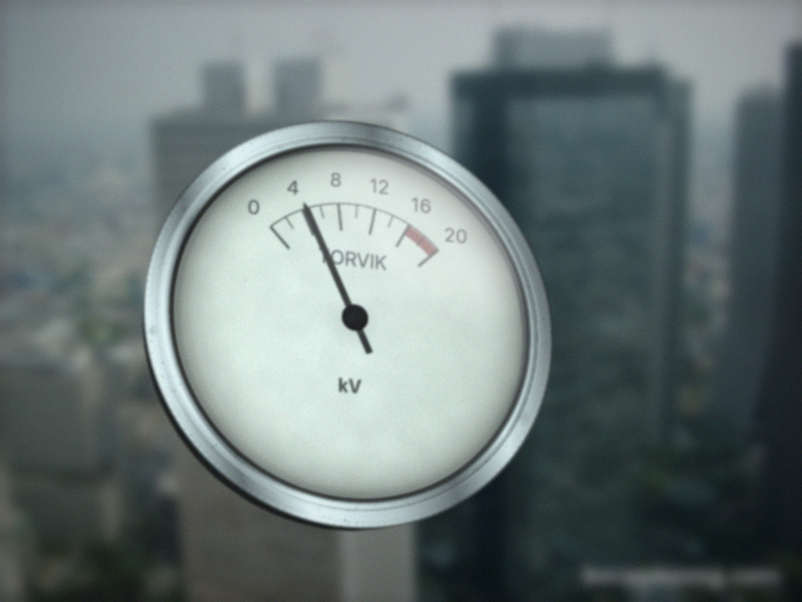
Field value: 4 kV
